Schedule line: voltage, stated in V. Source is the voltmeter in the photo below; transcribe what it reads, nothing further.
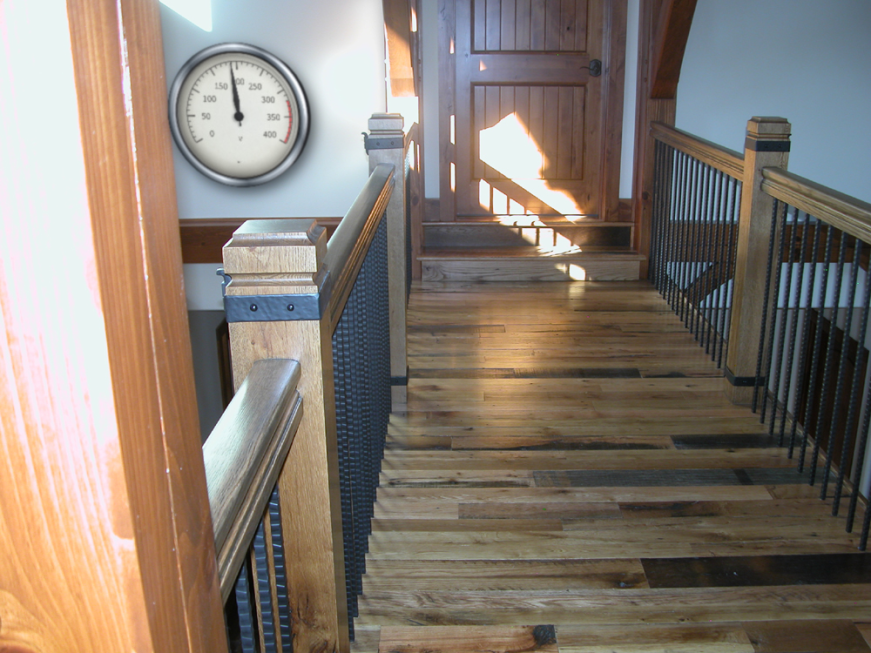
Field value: 190 V
